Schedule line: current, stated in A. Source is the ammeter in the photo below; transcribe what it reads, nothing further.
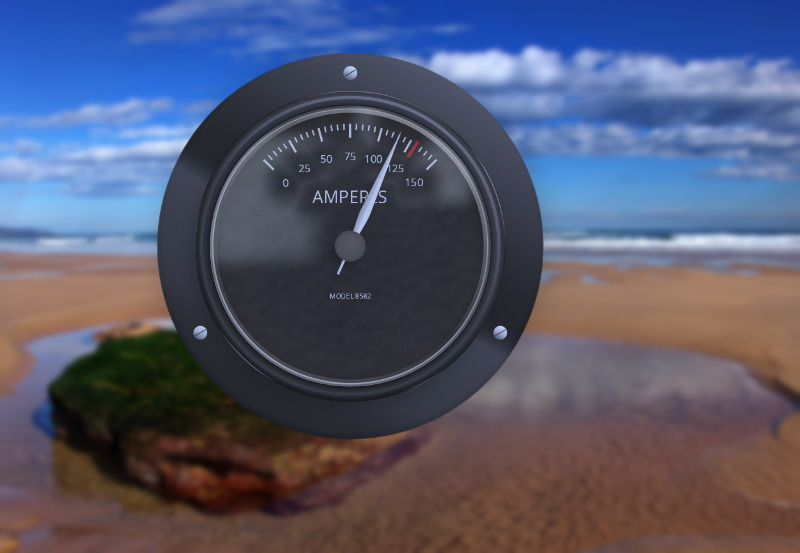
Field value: 115 A
